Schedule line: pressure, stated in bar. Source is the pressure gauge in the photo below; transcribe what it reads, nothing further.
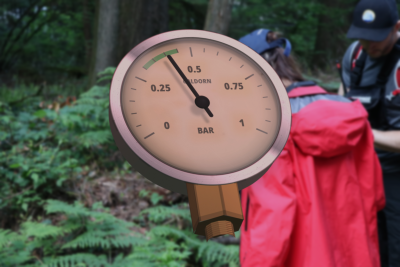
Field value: 0.4 bar
